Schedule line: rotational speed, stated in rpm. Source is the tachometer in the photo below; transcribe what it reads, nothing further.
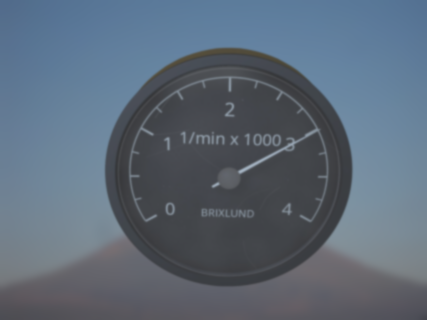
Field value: 3000 rpm
